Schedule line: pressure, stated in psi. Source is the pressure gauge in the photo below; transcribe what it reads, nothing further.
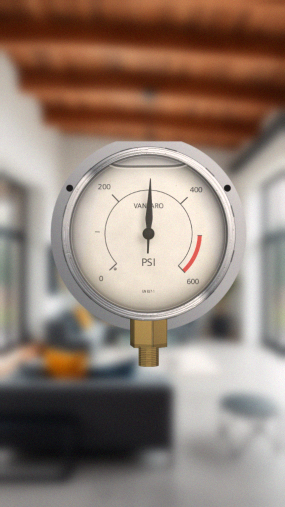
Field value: 300 psi
